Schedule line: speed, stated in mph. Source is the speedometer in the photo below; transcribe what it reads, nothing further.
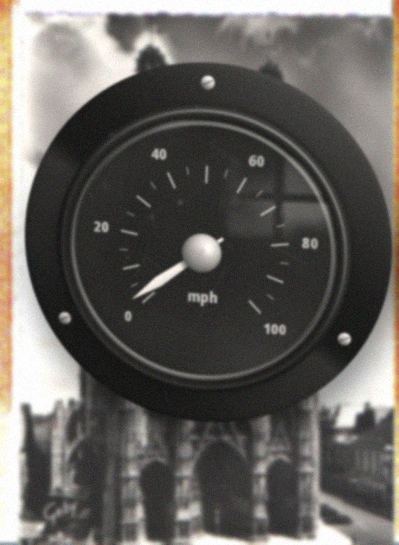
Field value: 2.5 mph
